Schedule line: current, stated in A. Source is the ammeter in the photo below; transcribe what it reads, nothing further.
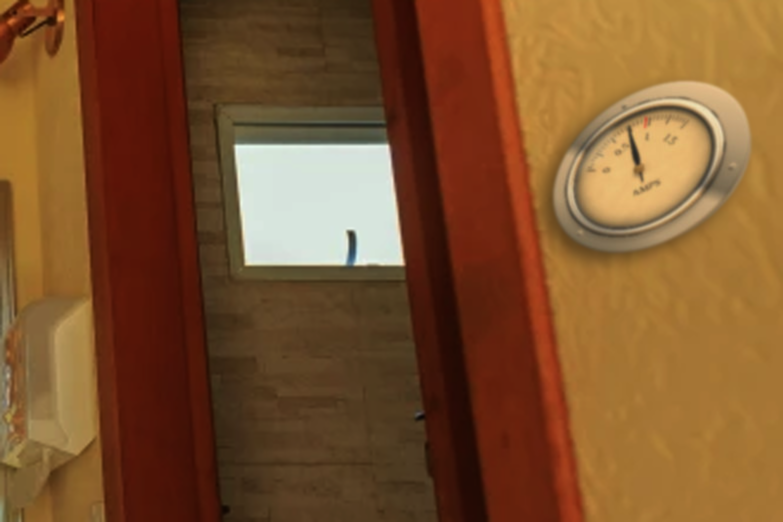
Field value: 0.75 A
